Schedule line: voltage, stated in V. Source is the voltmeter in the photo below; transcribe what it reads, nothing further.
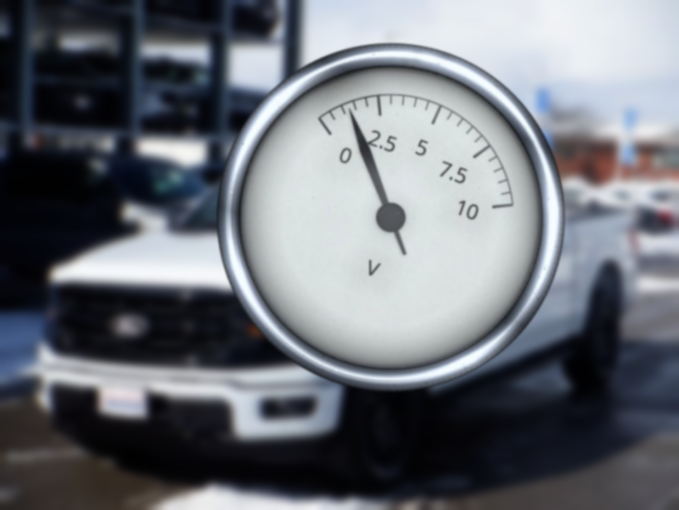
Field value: 1.25 V
